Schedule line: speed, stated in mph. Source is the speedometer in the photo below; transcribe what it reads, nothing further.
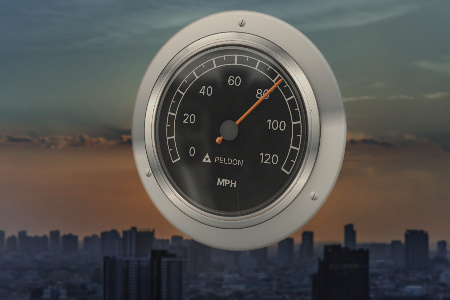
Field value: 82.5 mph
